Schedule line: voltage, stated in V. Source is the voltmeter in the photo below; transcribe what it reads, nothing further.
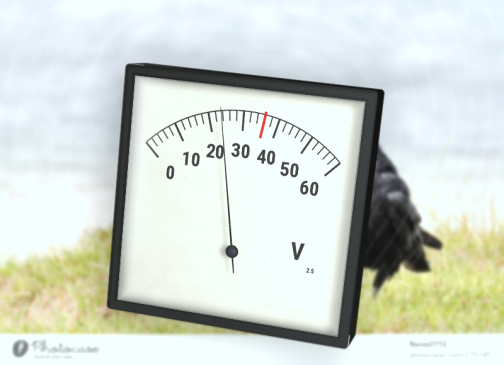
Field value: 24 V
